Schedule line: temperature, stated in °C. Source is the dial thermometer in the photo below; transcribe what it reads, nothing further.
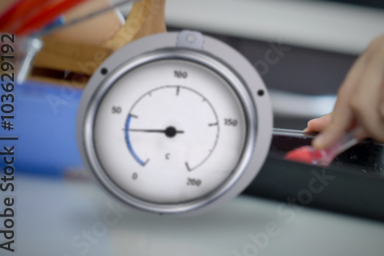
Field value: 37.5 °C
